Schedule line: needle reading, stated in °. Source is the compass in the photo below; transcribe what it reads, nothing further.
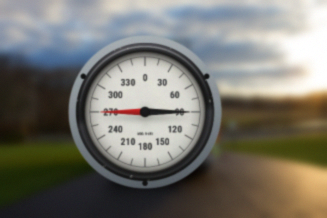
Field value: 270 °
